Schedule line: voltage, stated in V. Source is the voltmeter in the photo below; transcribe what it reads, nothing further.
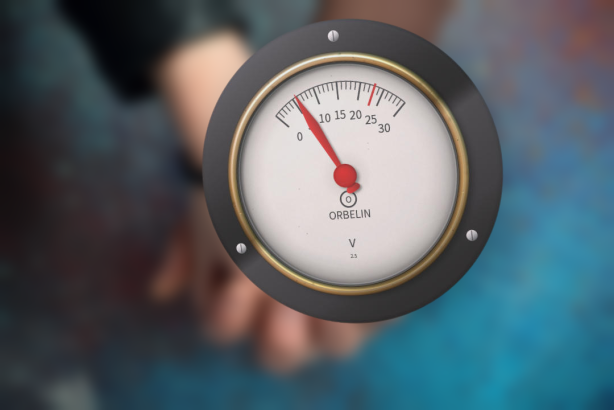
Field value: 6 V
